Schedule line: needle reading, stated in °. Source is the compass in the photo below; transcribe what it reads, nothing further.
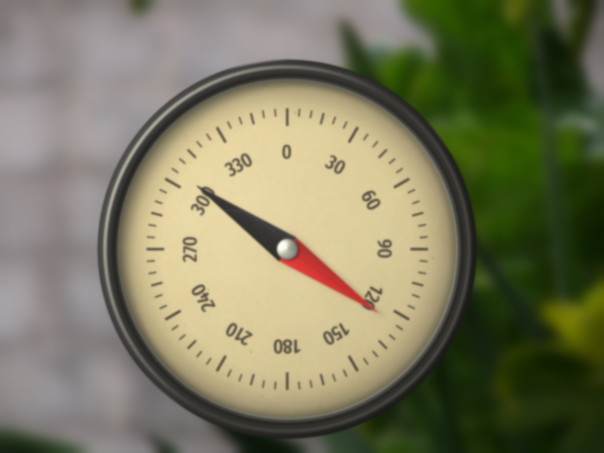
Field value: 125 °
